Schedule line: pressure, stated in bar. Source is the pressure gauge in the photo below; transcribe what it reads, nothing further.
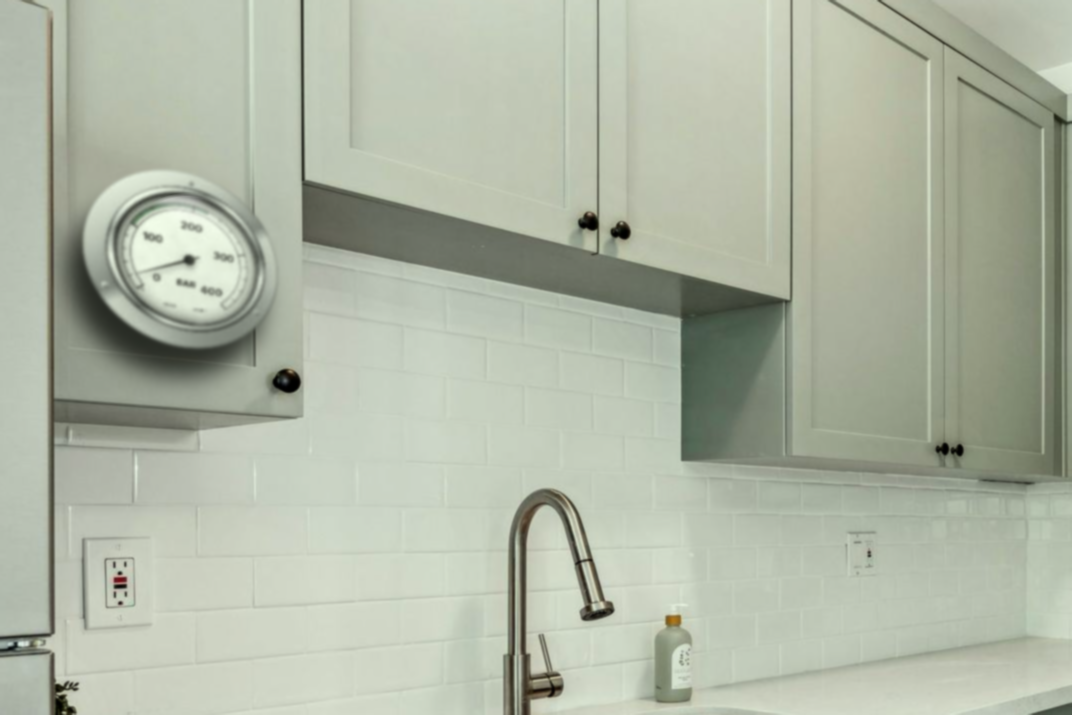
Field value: 20 bar
